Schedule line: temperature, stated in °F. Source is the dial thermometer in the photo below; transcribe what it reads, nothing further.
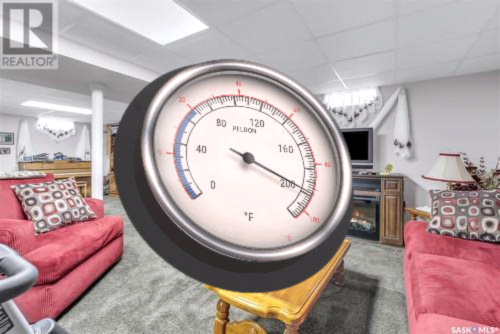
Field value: 200 °F
